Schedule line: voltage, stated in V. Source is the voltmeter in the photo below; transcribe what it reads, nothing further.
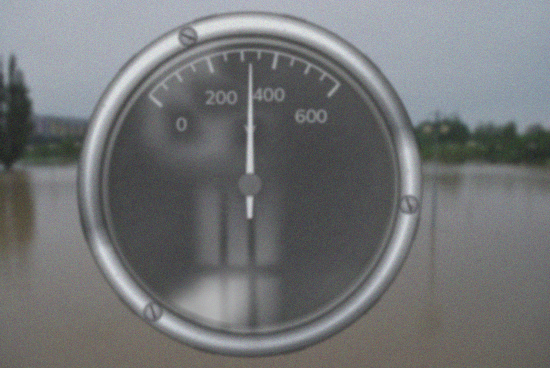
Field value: 325 V
